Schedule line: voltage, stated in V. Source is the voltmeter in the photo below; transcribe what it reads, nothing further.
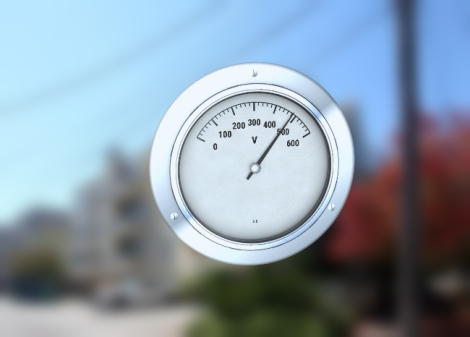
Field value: 480 V
